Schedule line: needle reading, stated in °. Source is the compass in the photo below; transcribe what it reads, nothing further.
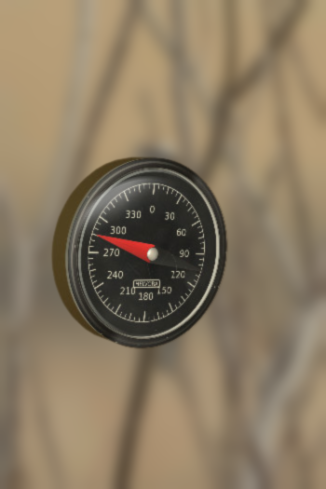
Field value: 285 °
